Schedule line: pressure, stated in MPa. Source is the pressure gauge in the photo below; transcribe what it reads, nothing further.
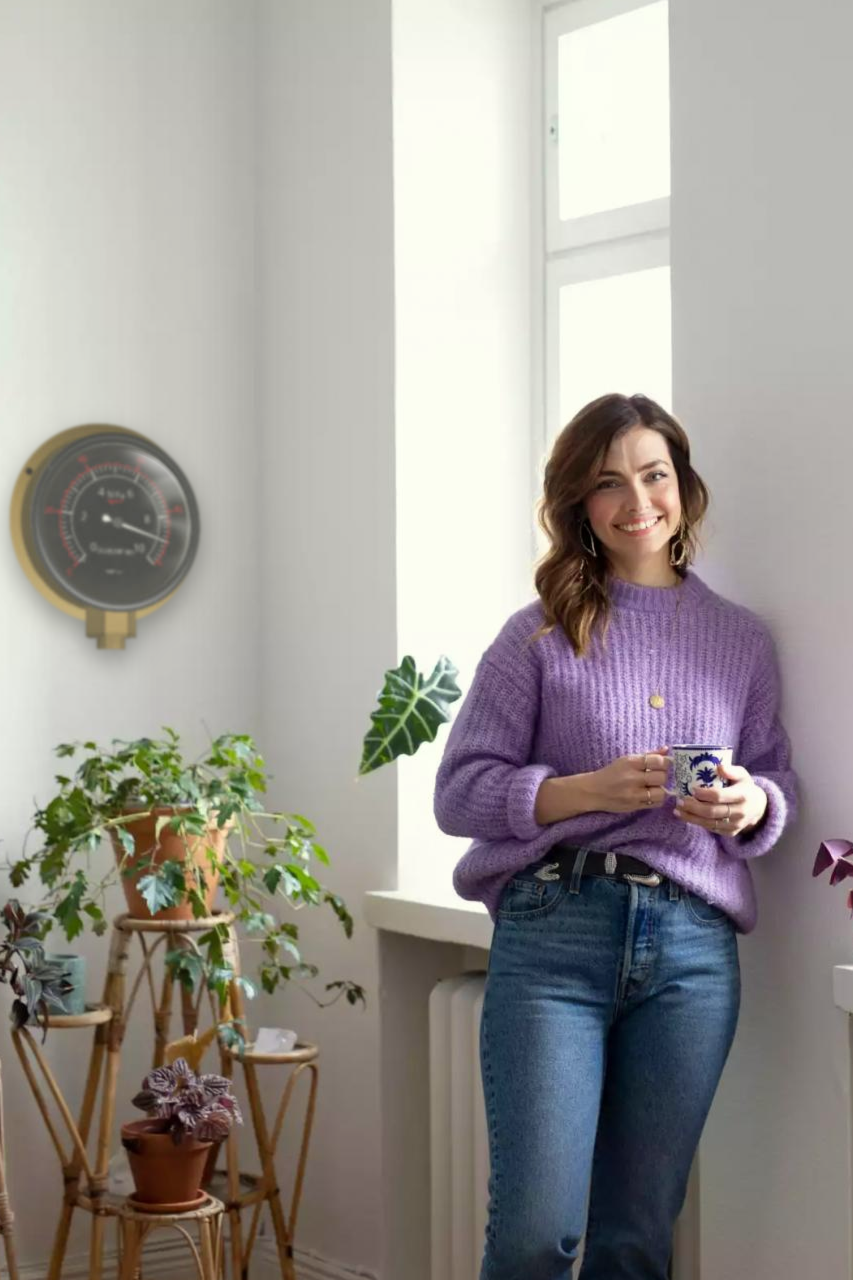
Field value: 9 MPa
